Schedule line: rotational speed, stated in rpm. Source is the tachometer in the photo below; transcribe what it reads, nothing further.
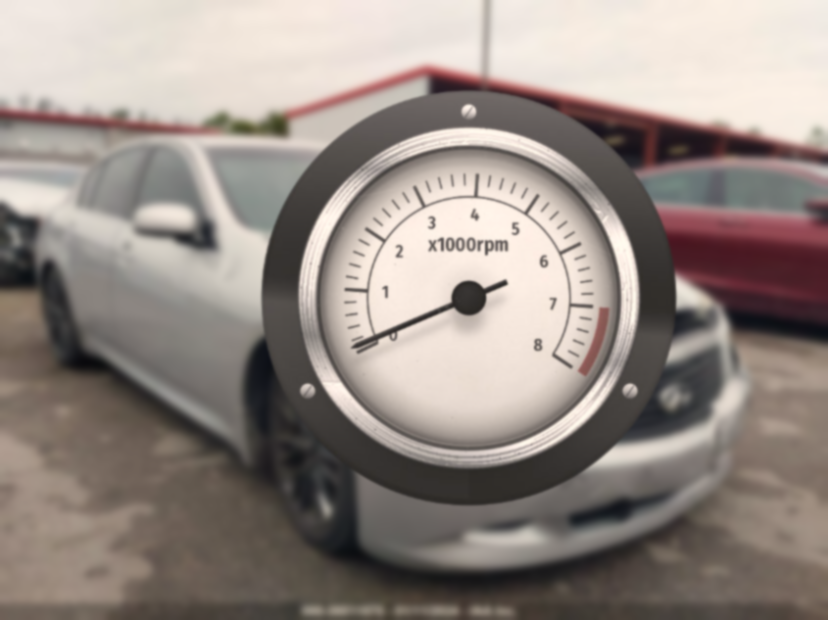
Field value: 100 rpm
